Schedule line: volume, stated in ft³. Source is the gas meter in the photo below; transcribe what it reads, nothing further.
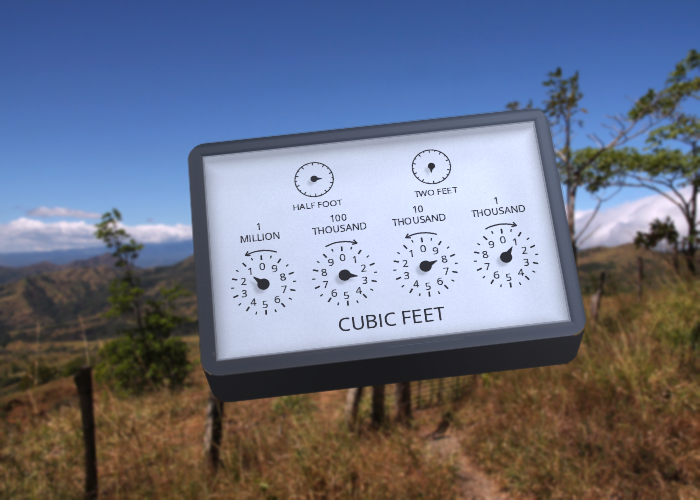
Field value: 128100 ft³
